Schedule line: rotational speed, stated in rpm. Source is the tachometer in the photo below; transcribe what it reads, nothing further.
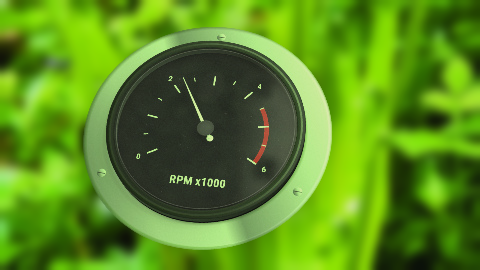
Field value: 2250 rpm
